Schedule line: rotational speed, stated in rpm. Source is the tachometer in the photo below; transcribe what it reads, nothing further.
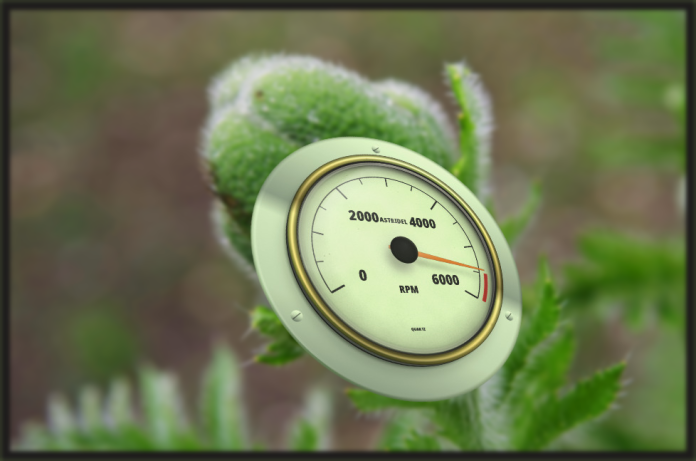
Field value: 5500 rpm
